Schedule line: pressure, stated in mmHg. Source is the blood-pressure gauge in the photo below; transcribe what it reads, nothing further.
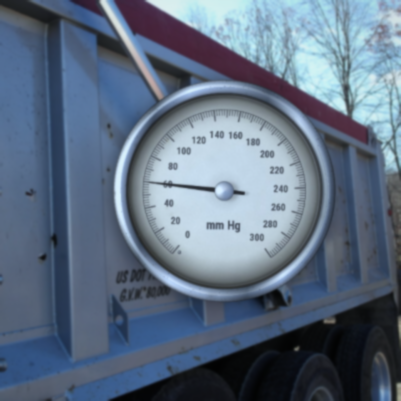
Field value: 60 mmHg
